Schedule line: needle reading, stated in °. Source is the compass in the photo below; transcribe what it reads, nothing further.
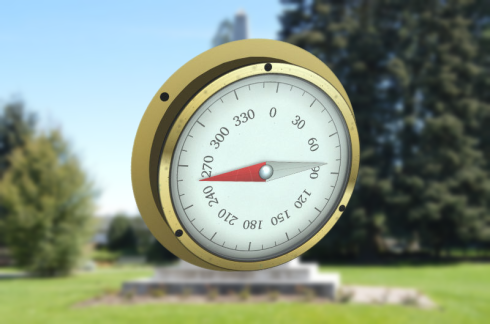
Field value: 260 °
